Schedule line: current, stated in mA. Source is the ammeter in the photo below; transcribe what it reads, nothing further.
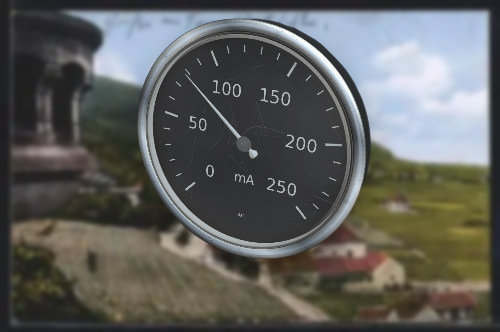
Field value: 80 mA
